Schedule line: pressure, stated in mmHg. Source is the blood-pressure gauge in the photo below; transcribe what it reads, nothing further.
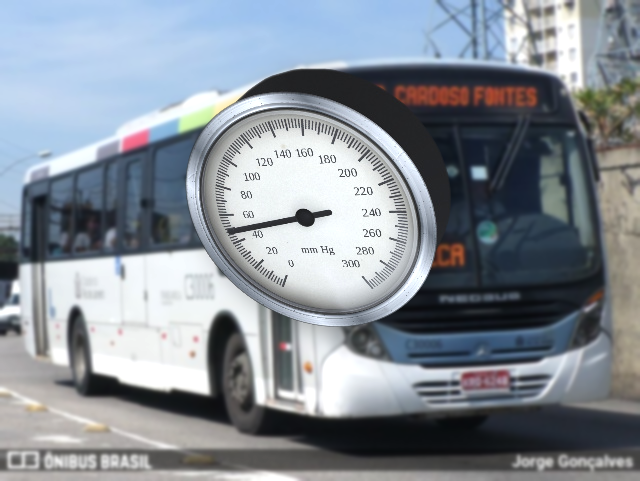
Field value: 50 mmHg
